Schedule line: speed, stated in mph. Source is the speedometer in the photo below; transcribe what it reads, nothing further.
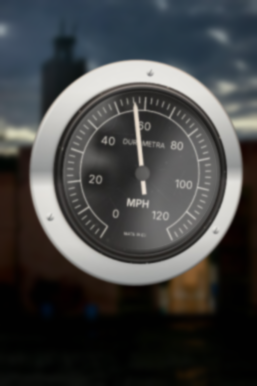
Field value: 56 mph
